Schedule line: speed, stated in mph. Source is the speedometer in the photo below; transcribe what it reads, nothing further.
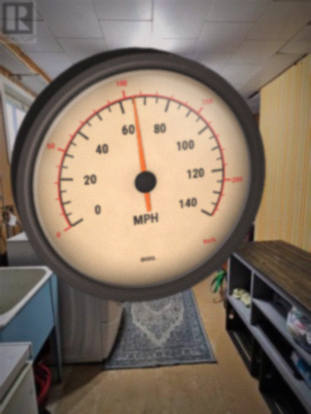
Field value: 65 mph
